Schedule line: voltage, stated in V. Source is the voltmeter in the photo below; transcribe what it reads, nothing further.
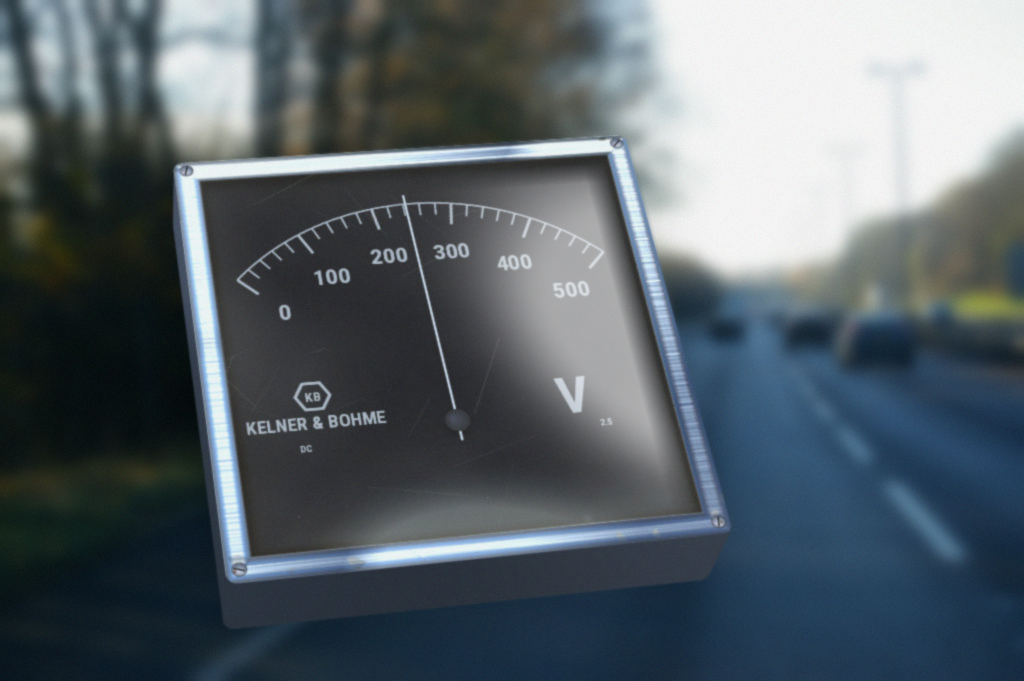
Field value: 240 V
